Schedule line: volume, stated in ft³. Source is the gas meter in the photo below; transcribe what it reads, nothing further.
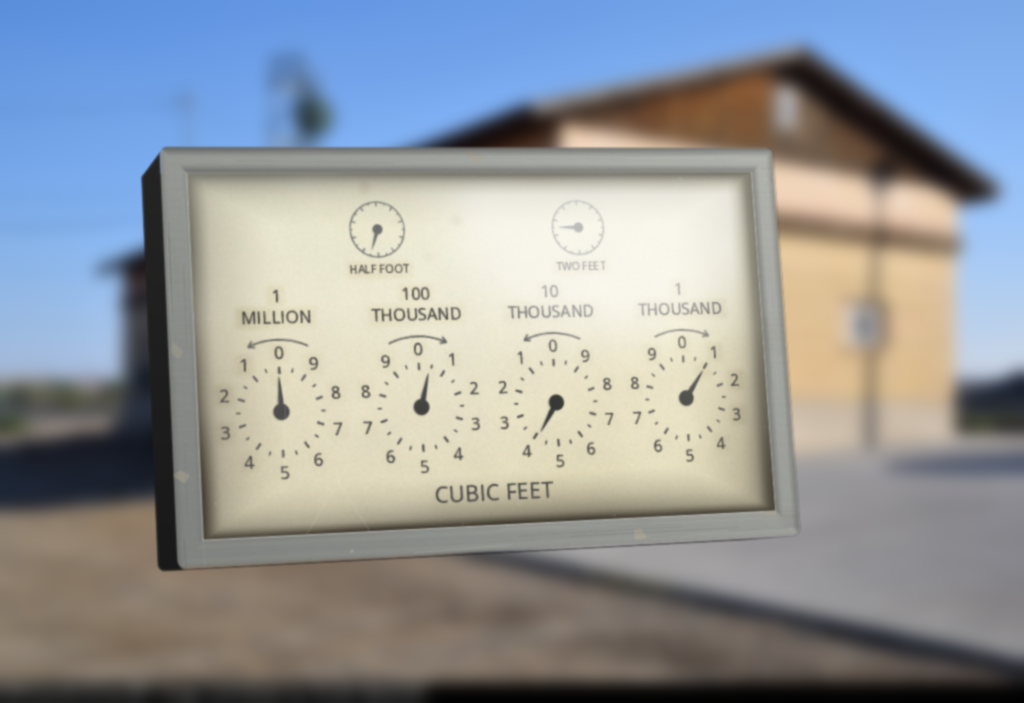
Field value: 4100 ft³
